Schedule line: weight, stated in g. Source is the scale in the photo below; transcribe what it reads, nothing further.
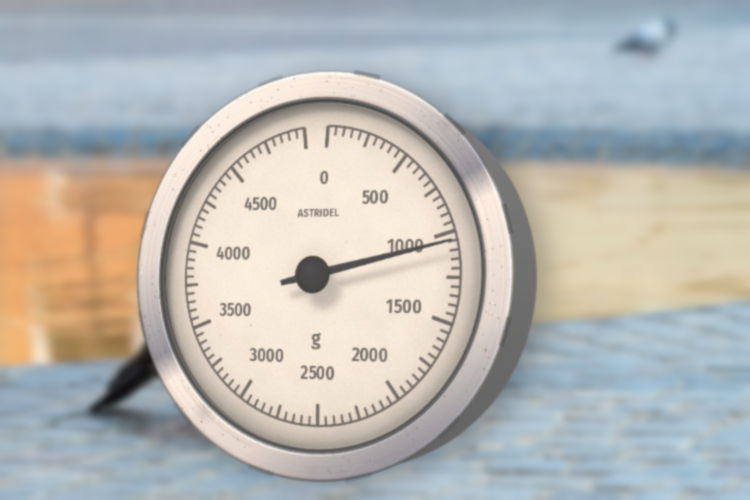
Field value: 1050 g
